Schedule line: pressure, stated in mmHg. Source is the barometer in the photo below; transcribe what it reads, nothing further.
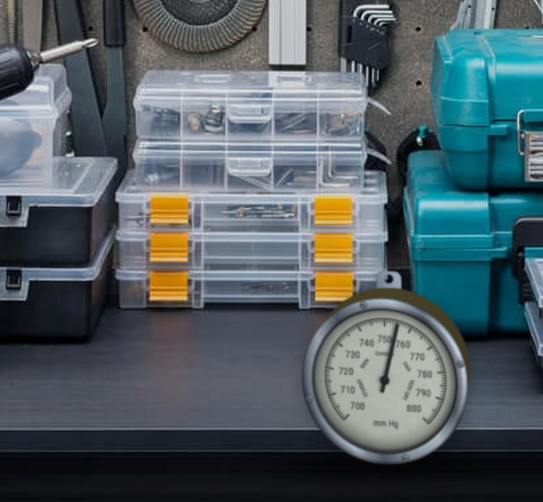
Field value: 755 mmHg
